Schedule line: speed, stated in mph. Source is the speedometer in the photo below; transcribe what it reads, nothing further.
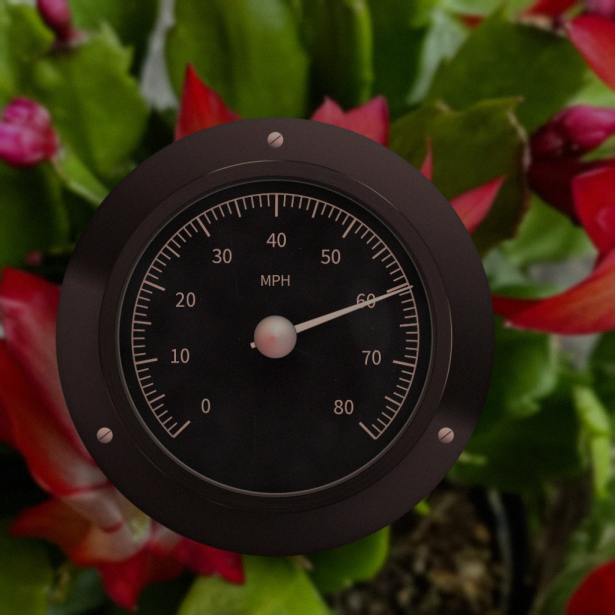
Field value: 60.5 mph
